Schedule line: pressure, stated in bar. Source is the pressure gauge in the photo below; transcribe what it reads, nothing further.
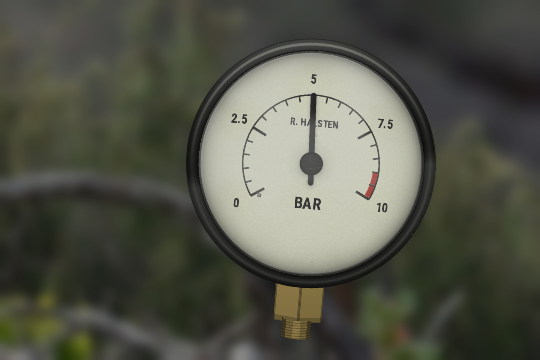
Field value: 5 bar
